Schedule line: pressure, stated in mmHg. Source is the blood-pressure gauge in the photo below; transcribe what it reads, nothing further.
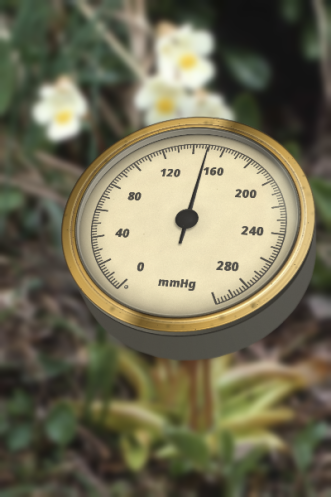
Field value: 150 mmHg
